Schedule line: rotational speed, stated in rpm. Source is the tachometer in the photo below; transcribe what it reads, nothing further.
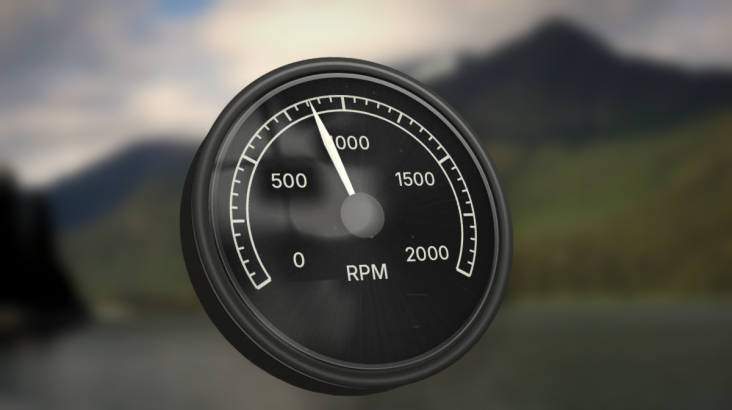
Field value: 850 rpm
